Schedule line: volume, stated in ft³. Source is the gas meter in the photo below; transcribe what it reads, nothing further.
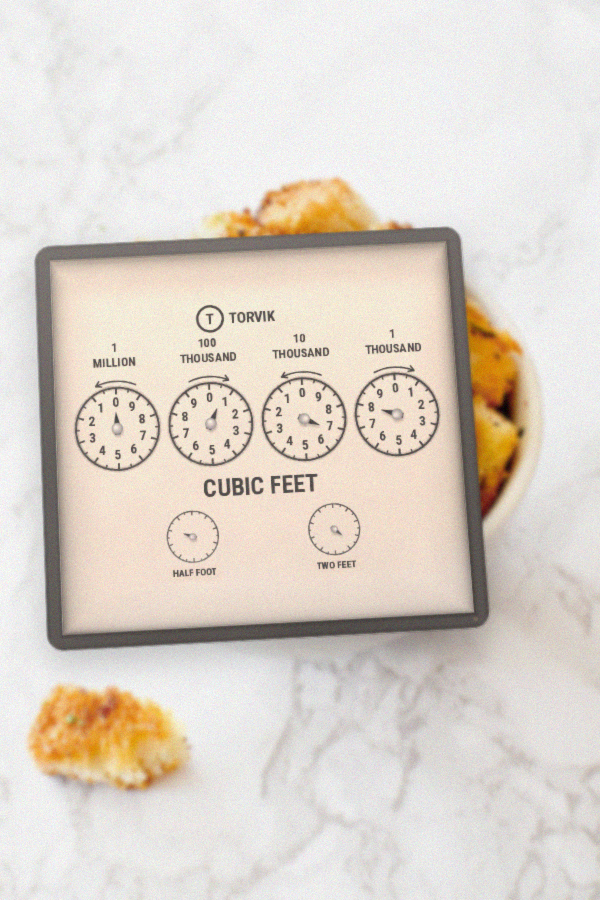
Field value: 6800 ft³
